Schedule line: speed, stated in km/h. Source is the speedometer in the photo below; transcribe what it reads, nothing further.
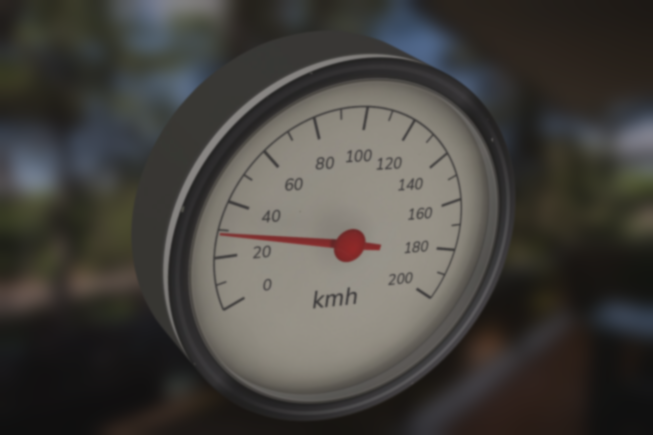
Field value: 30 km/h
